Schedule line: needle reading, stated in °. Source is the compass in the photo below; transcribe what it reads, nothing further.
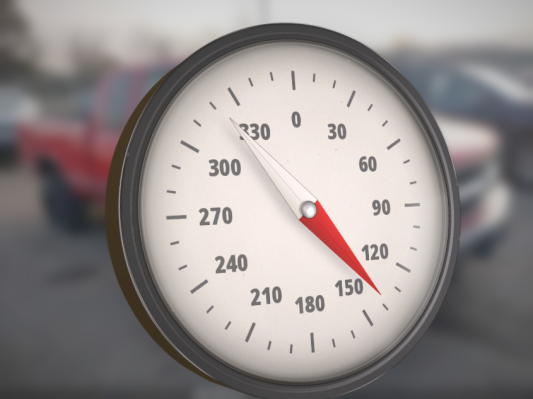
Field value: 140 °
